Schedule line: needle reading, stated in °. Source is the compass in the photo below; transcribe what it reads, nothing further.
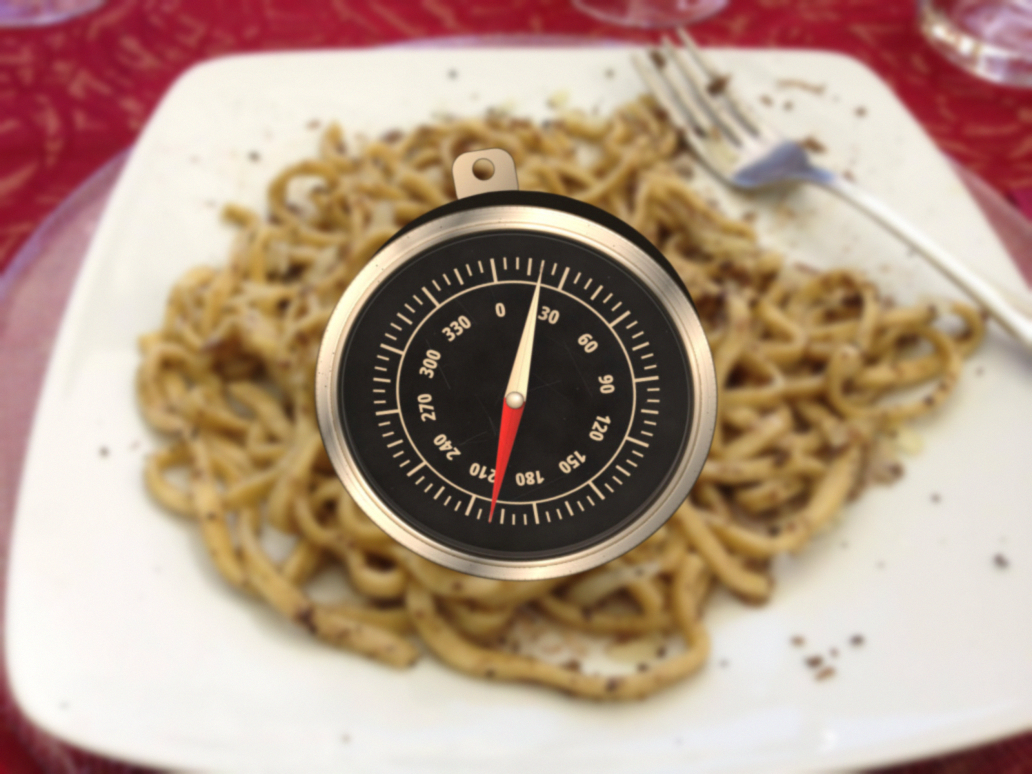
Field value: 200 °
